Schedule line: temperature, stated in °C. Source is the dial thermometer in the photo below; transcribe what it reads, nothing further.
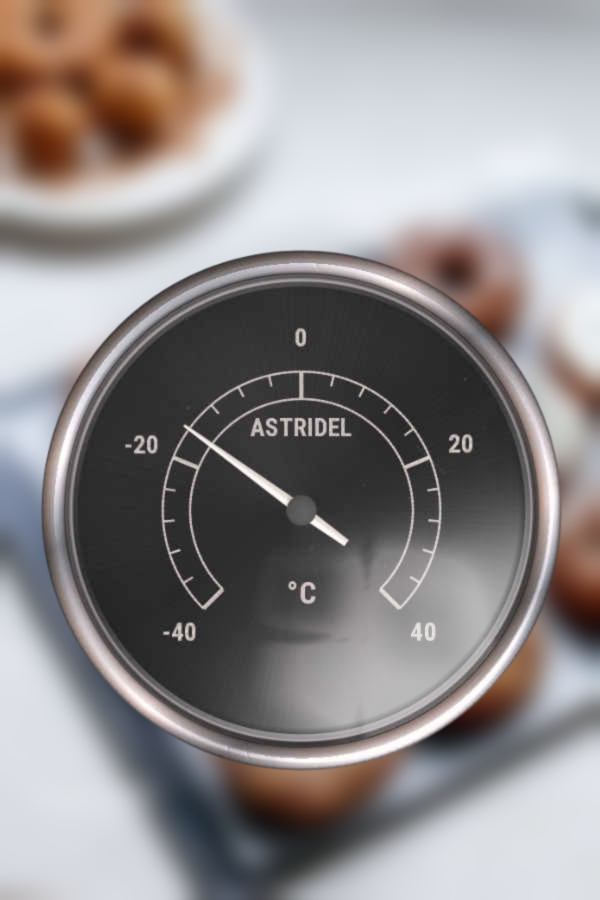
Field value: -16 °C
